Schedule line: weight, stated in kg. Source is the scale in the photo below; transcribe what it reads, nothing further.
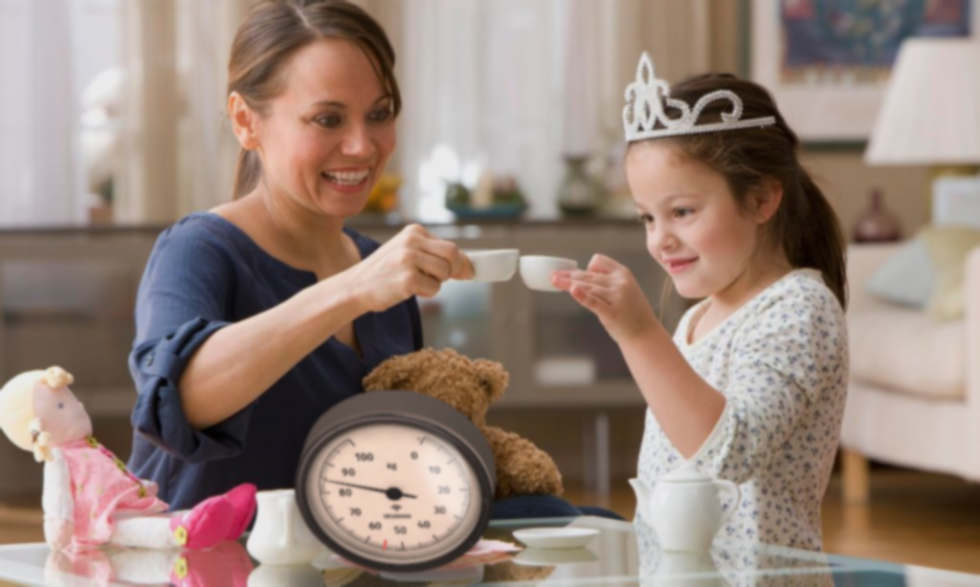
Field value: 85 kg
